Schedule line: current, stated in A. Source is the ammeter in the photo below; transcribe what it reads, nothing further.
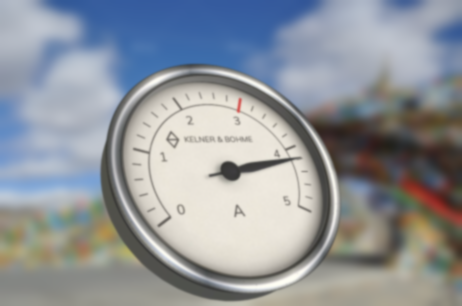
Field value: 4.2 A
